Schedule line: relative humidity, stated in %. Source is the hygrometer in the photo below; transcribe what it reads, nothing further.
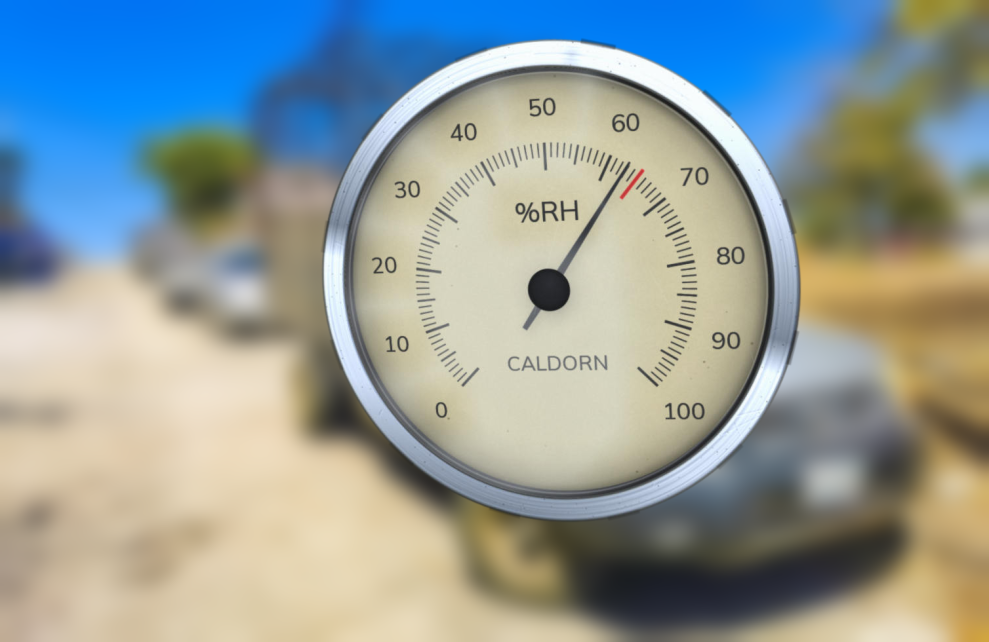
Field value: 63 %
